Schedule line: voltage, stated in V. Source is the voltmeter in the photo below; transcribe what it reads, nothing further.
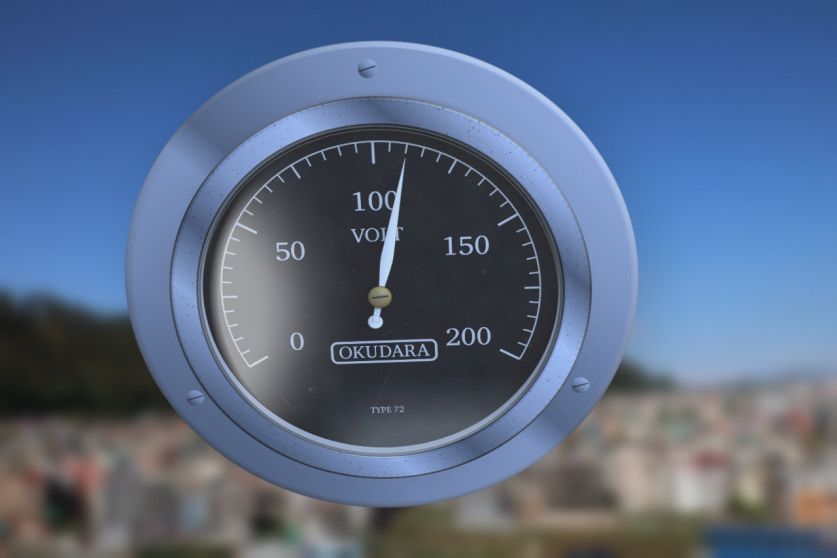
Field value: 110 V
